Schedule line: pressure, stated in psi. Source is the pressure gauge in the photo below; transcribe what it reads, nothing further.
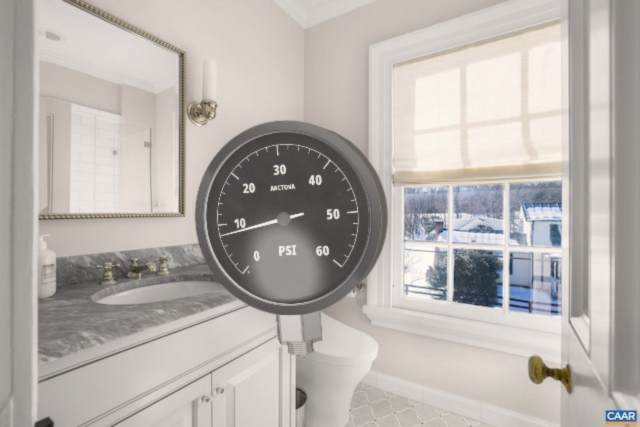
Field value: 8 psi
